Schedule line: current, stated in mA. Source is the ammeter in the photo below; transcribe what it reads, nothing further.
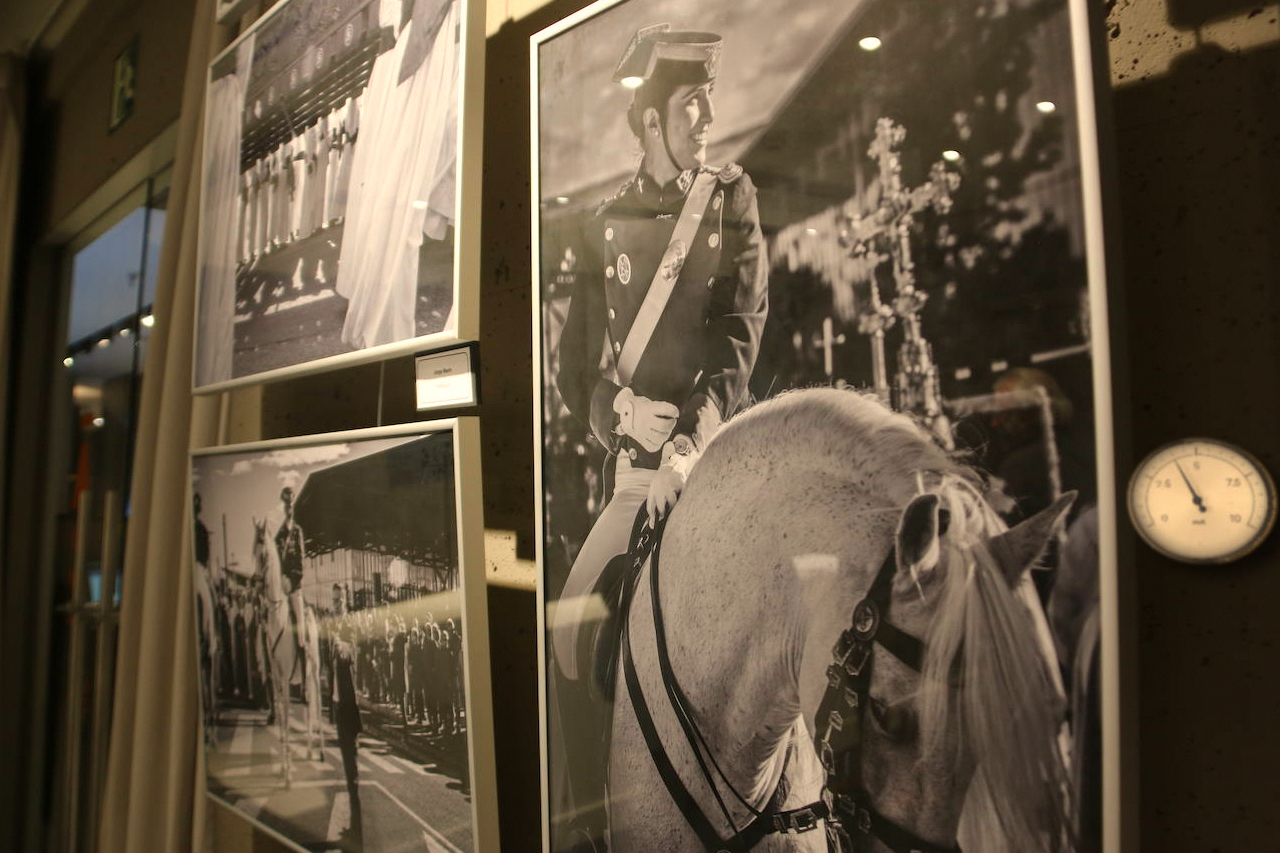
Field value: 4 mA
